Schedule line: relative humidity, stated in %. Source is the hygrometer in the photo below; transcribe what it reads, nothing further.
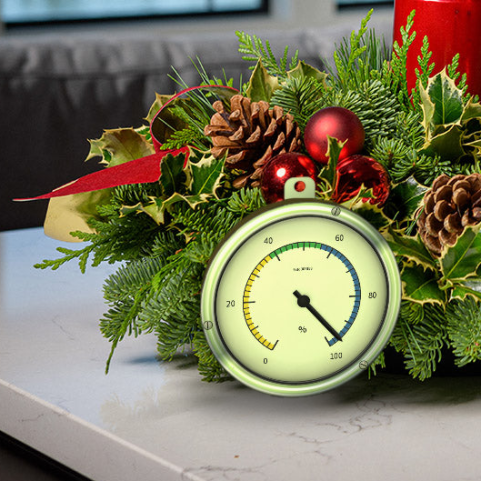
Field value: 96 %
